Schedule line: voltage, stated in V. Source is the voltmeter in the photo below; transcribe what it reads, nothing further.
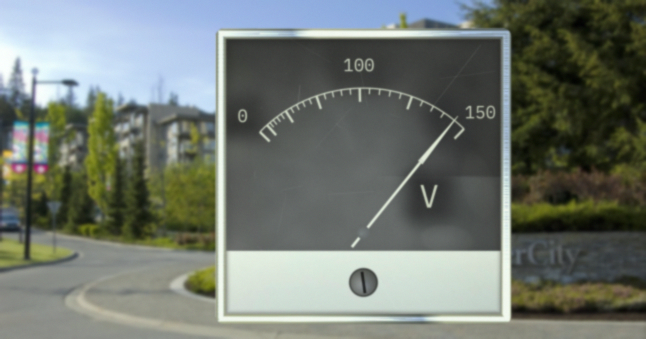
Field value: 145 V
